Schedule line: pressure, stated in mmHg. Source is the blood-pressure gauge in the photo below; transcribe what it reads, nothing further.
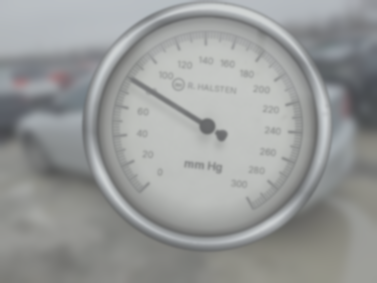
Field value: 80 mmHg
